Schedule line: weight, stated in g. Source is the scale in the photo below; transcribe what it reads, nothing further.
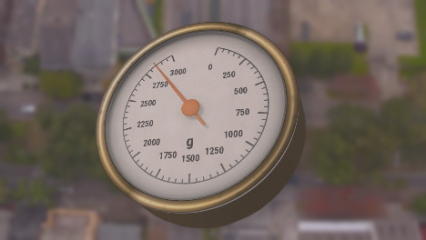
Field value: 2850 g
